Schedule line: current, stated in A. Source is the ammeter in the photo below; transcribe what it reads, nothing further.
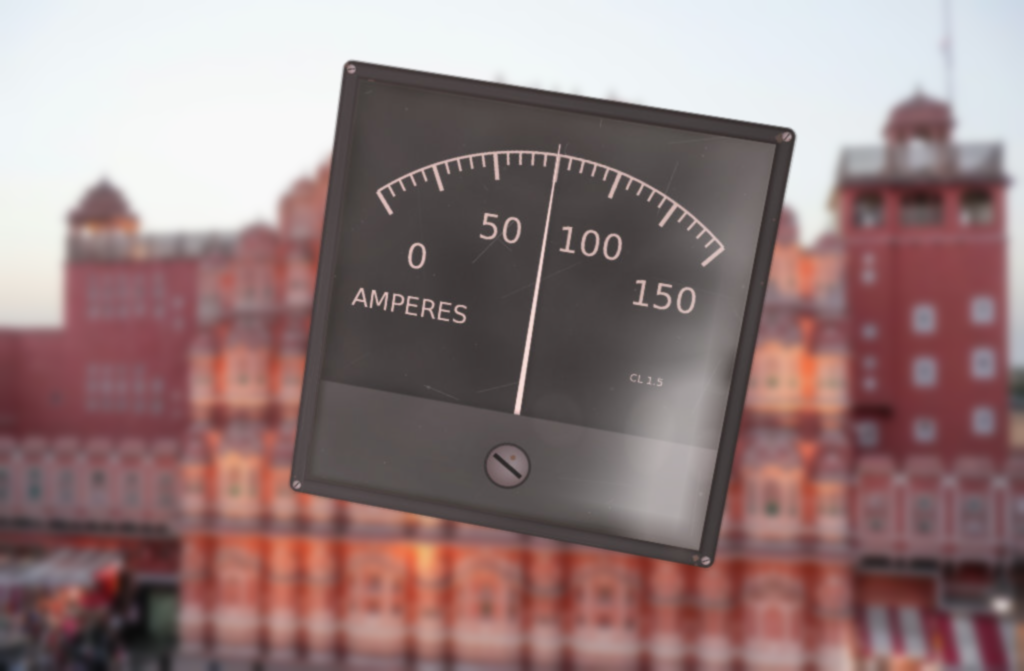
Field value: 75 A
